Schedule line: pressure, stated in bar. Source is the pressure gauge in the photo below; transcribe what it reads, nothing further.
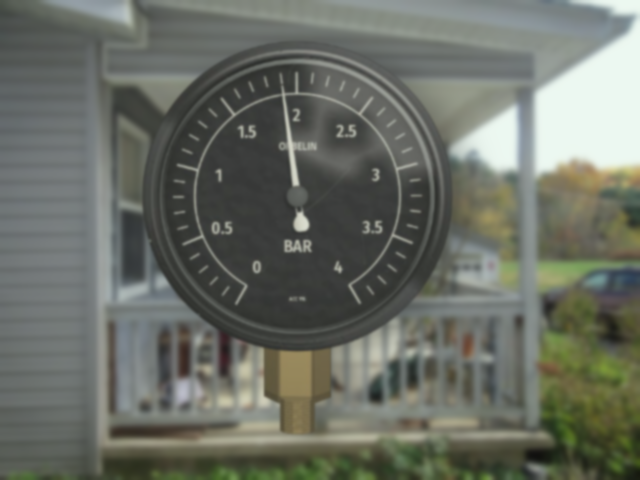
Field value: 1.9 bar
